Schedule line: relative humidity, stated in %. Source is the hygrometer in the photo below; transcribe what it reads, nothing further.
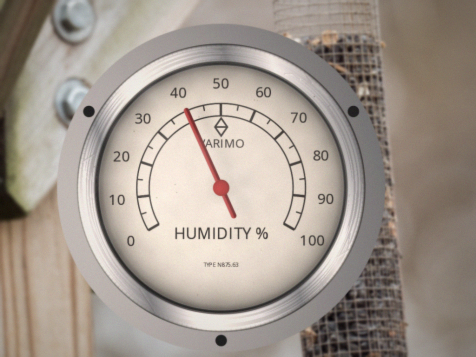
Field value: 40 %
